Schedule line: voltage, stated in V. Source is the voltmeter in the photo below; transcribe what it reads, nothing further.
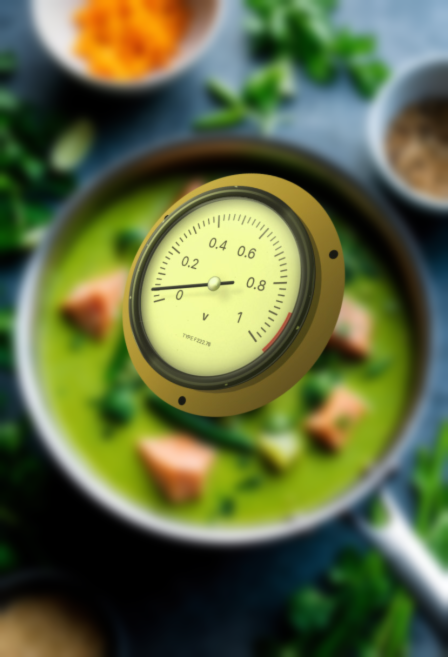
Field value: 0.04 V
